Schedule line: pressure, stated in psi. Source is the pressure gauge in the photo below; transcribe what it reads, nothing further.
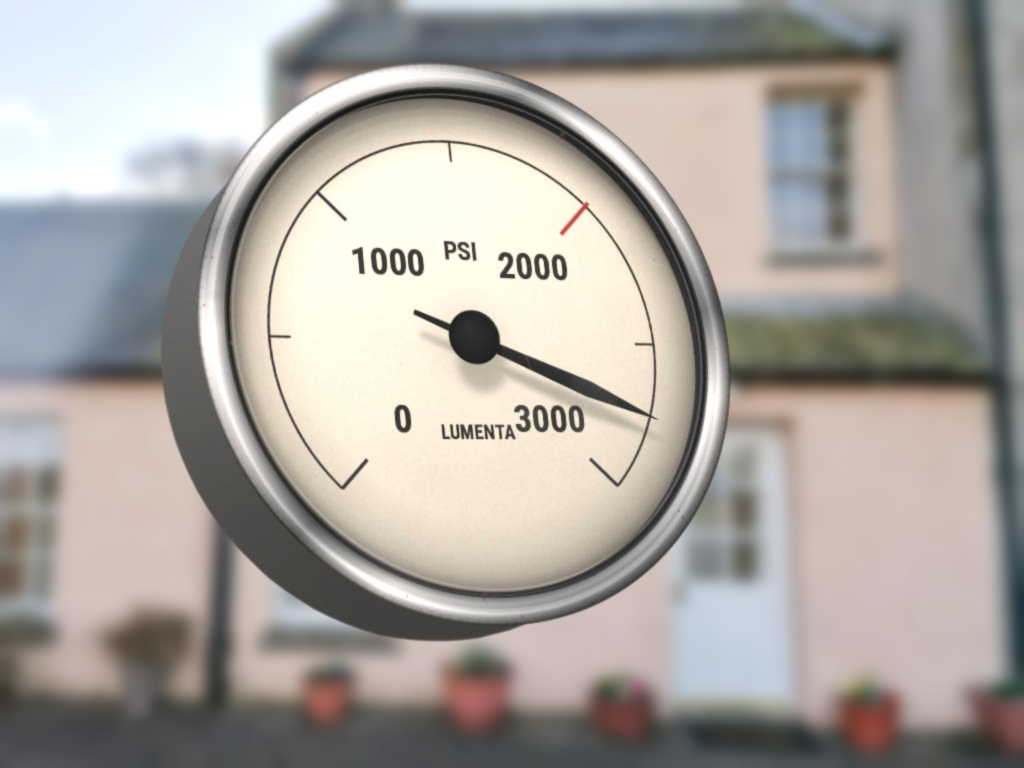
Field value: 2750 psi
